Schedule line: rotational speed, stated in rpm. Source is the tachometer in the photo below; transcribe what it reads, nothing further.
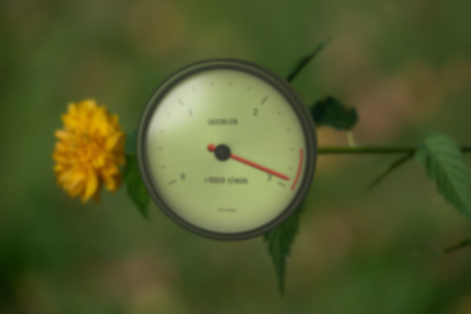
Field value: 2900 rpm
